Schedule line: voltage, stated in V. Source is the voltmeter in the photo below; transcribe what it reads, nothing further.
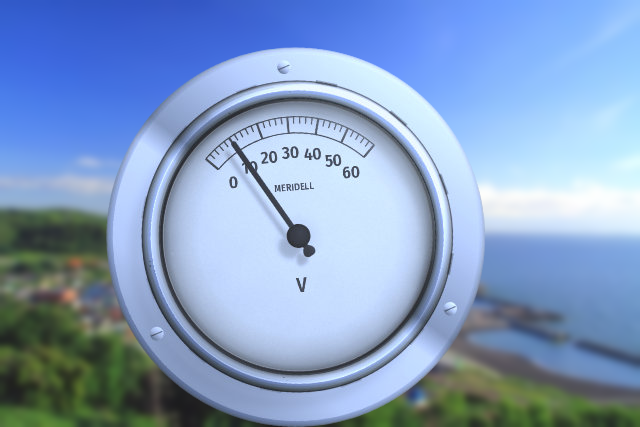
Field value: 10 V
